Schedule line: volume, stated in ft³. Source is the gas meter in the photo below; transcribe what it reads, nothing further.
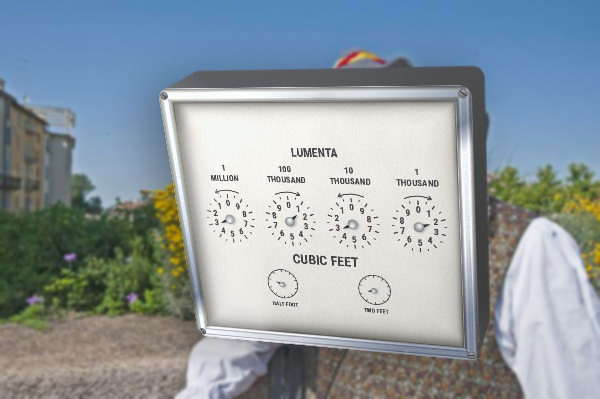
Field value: 313200 ft³
